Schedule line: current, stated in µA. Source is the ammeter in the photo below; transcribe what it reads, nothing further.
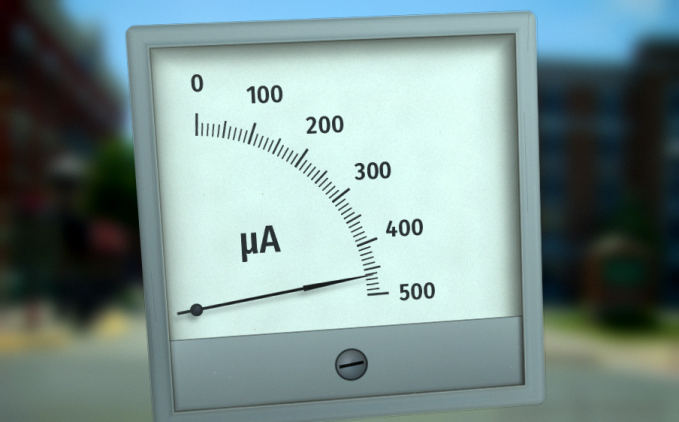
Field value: 460 µA
